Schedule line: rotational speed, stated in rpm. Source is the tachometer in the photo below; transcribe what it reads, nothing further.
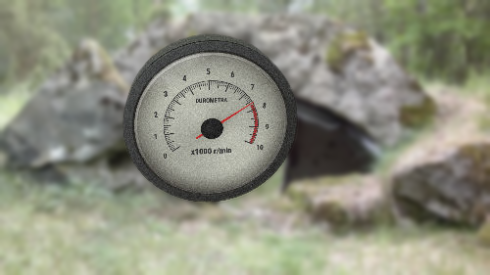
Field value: 7500 rpm
